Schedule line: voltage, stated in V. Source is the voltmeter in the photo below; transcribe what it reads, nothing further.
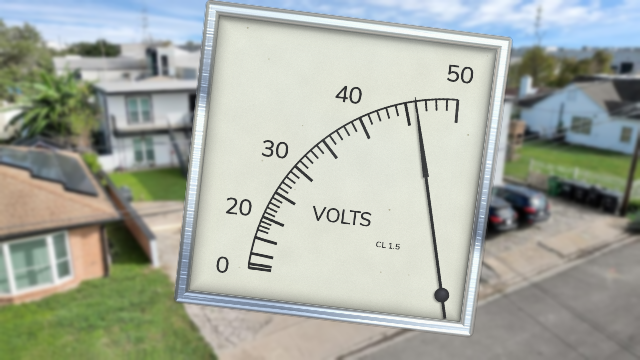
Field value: 46 V
